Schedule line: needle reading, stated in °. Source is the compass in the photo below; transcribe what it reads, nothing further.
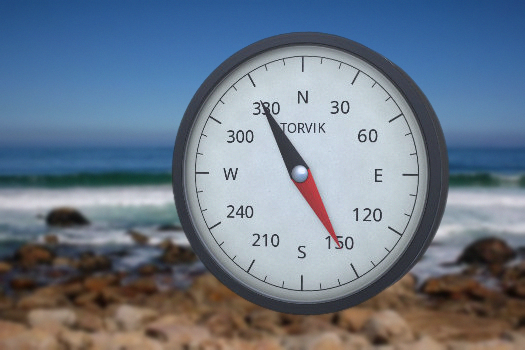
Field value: 150 °
